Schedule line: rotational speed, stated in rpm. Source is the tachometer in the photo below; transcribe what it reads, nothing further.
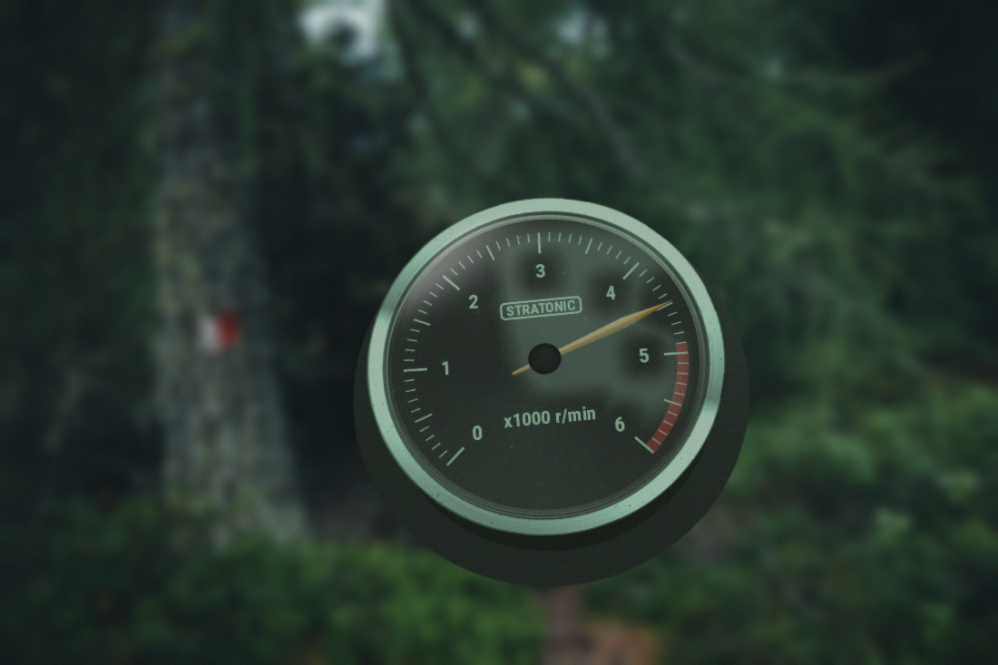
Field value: 4500 rpm
